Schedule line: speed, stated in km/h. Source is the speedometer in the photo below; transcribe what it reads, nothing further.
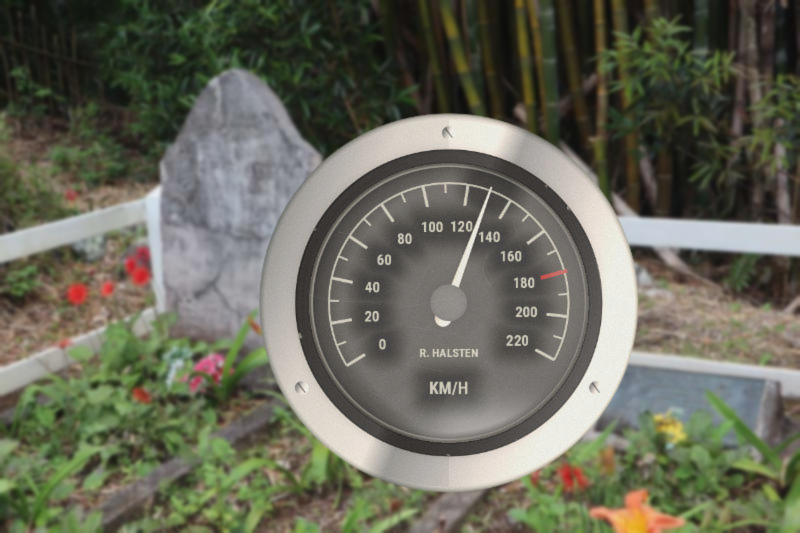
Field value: 130 km/h
